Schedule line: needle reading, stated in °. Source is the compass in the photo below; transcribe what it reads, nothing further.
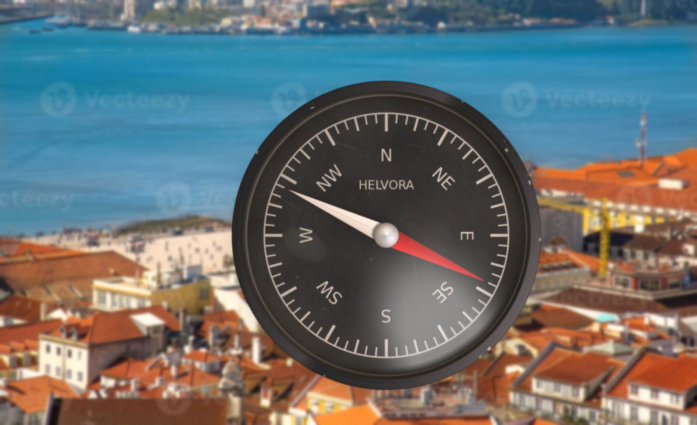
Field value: 115 °
